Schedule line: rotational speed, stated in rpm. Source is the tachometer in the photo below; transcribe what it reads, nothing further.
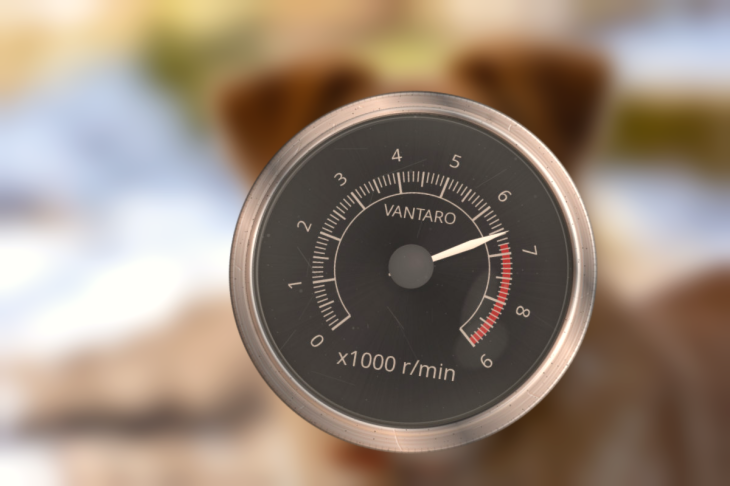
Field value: 6600 rpm
